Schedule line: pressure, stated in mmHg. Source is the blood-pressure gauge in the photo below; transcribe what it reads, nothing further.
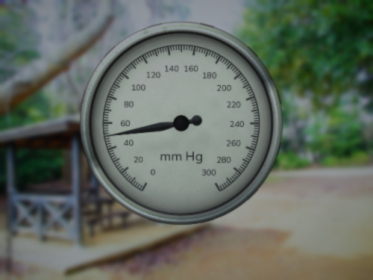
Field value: 50 mmHg
